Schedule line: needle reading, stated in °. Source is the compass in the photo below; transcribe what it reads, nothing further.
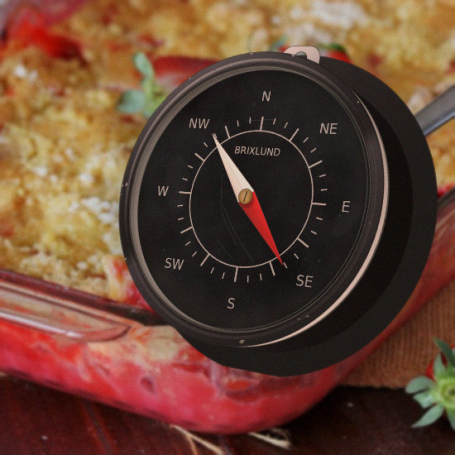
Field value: 140 °
